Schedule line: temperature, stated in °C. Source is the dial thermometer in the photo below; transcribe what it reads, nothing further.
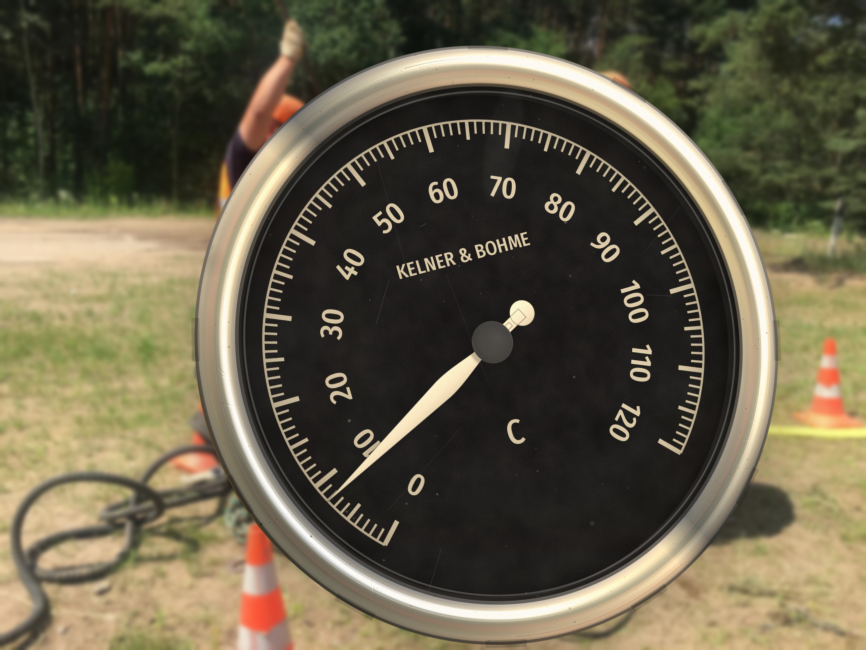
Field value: 8 °C
